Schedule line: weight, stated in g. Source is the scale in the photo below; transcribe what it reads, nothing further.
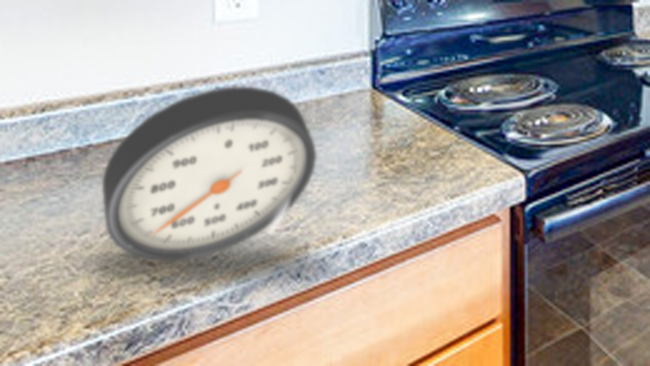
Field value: 650 g
